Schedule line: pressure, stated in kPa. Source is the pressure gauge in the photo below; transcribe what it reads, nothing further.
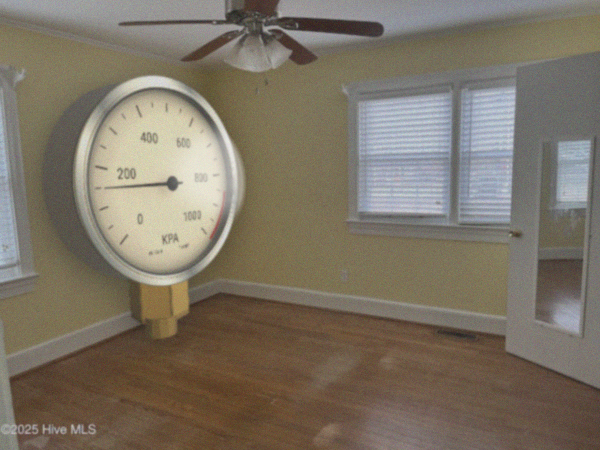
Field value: 150 kPa
